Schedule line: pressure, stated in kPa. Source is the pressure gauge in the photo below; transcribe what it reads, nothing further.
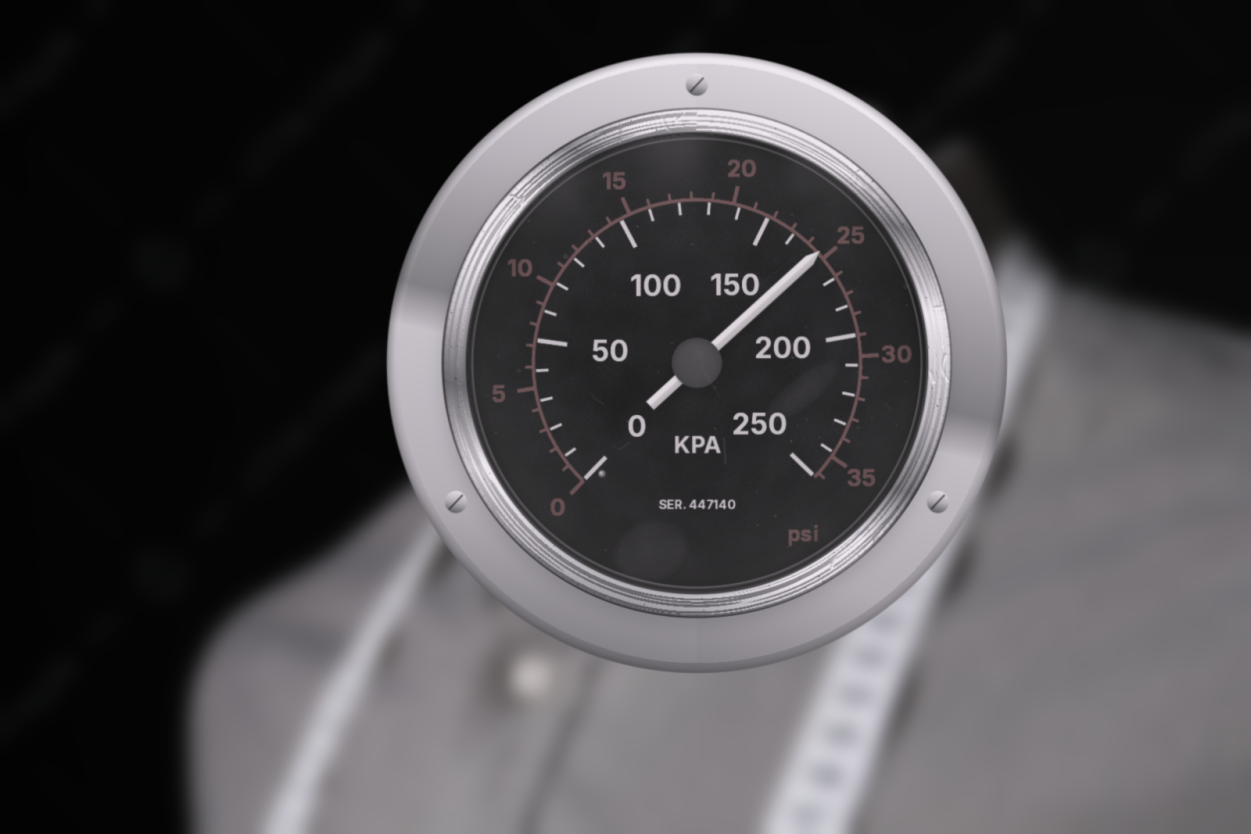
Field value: 170 kPa
